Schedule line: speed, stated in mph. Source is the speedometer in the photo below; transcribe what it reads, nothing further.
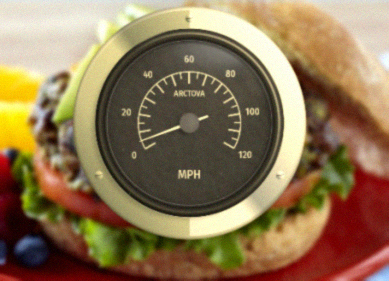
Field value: 5 mph
